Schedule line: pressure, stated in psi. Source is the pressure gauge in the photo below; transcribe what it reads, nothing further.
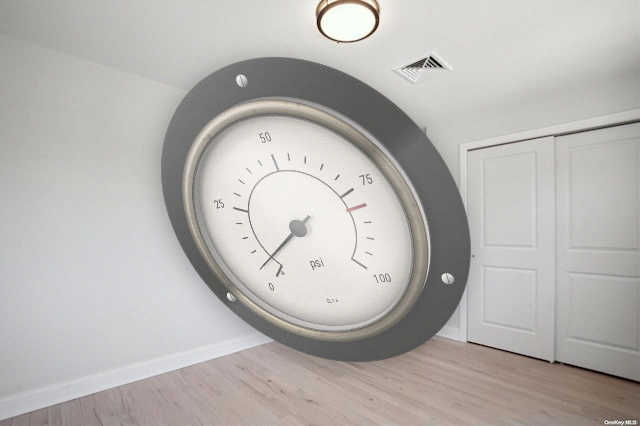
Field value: 5 psi
